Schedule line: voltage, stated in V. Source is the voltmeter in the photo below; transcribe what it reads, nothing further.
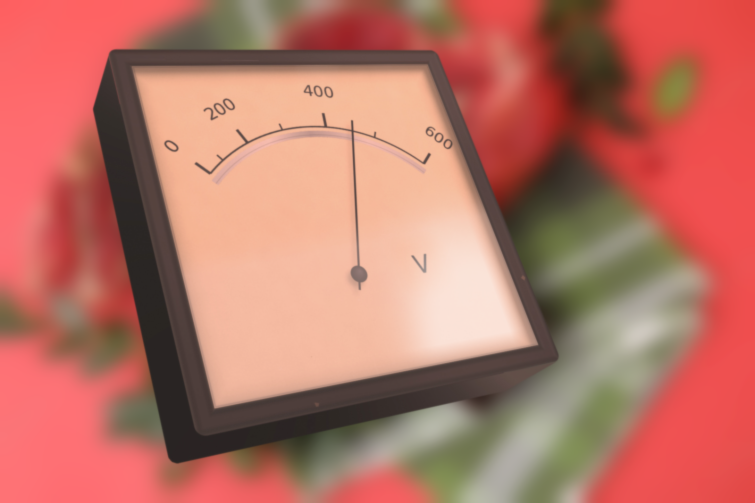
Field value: 450 V
